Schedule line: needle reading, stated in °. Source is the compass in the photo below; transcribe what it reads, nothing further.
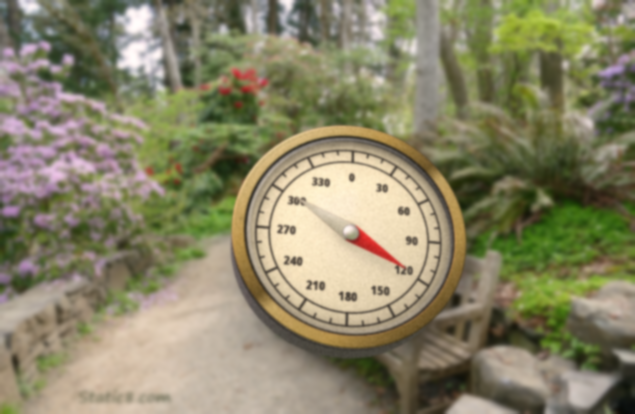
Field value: 120 °
